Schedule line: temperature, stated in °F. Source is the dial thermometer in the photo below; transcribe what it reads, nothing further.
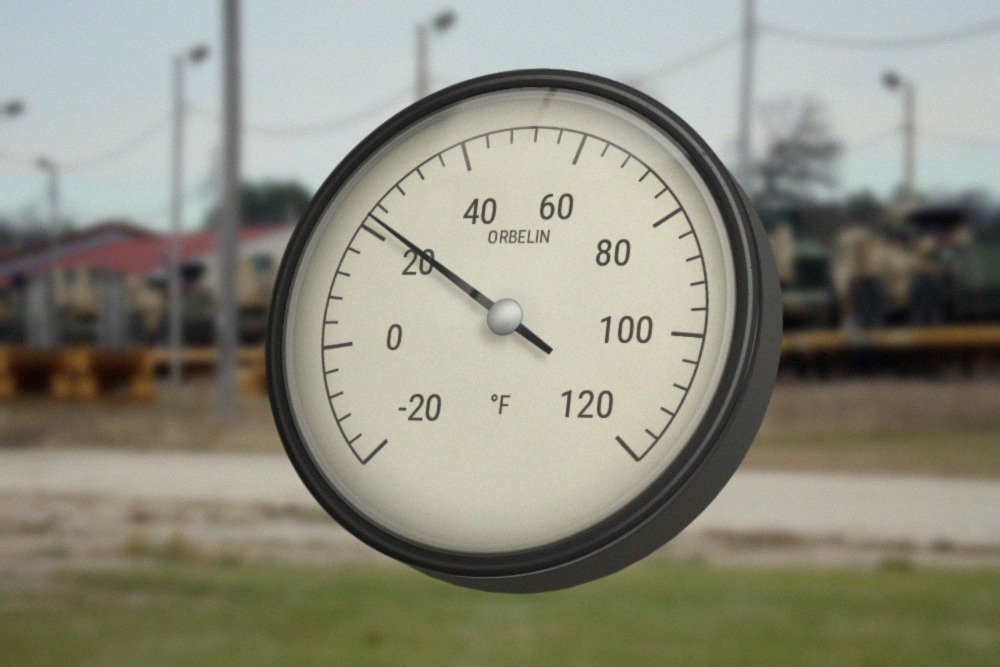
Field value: 22 °F
